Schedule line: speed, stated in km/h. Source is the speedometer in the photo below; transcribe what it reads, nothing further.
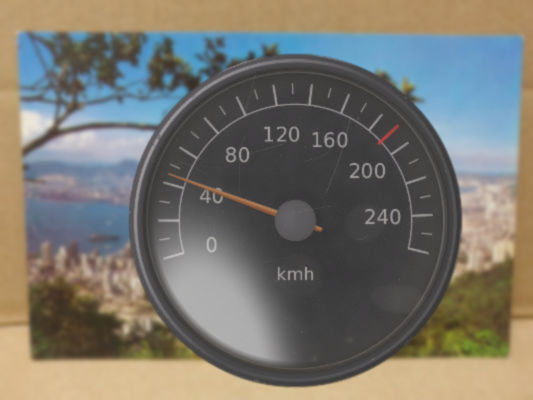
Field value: 45 km/h
